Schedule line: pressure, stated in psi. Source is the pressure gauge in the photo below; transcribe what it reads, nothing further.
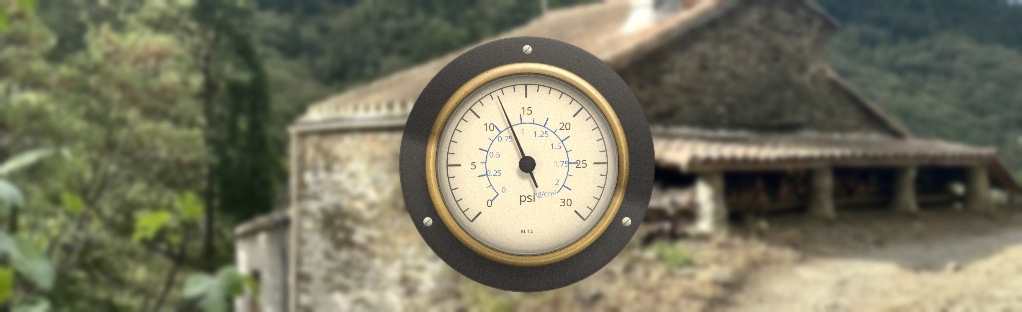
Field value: 12.5 psi
